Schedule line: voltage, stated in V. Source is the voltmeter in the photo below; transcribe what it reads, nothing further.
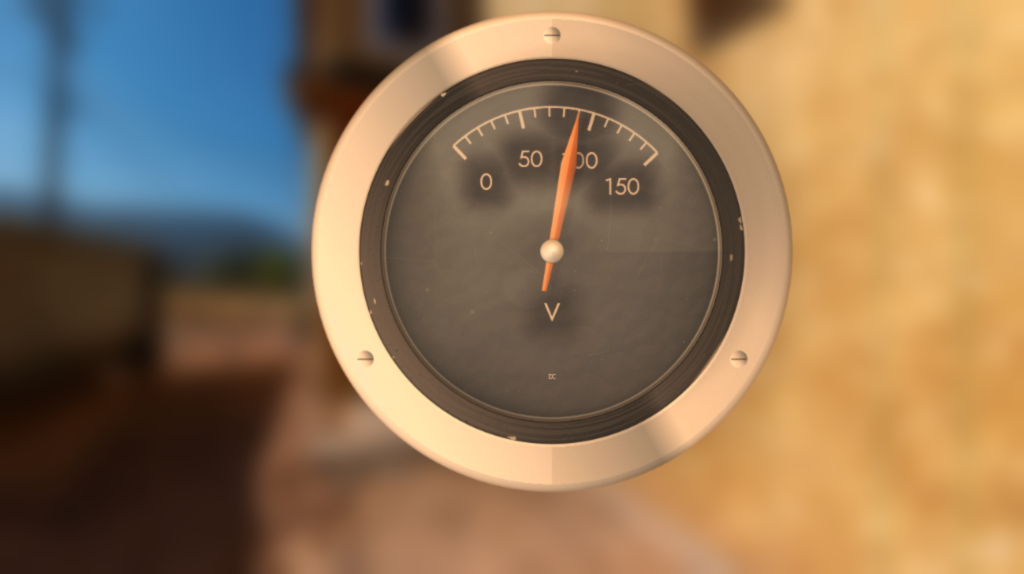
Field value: 90 V
